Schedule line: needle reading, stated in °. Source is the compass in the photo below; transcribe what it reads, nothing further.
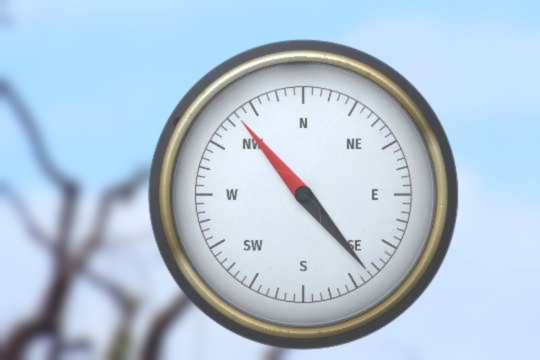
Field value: 320 °
